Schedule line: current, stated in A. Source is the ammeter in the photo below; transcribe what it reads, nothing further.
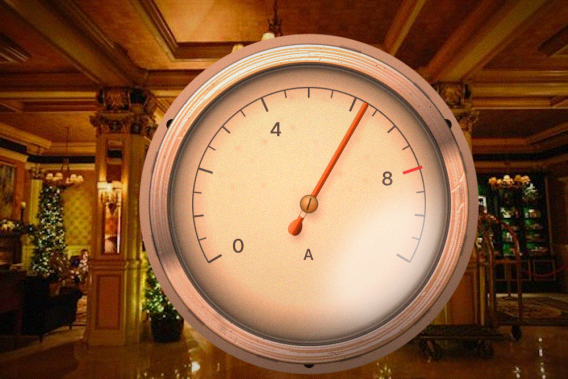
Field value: 6.25 A
